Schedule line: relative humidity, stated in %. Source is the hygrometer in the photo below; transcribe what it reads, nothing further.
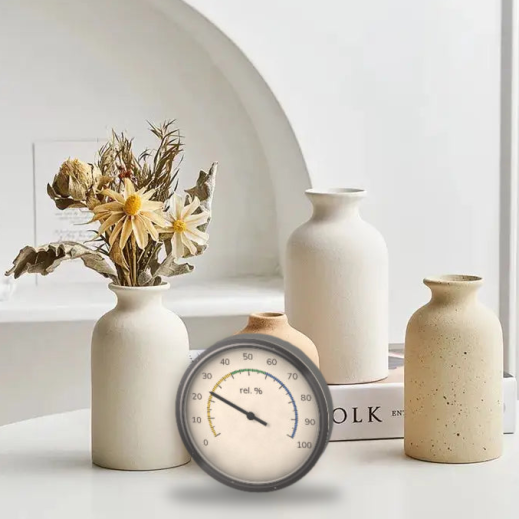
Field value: 25 %
